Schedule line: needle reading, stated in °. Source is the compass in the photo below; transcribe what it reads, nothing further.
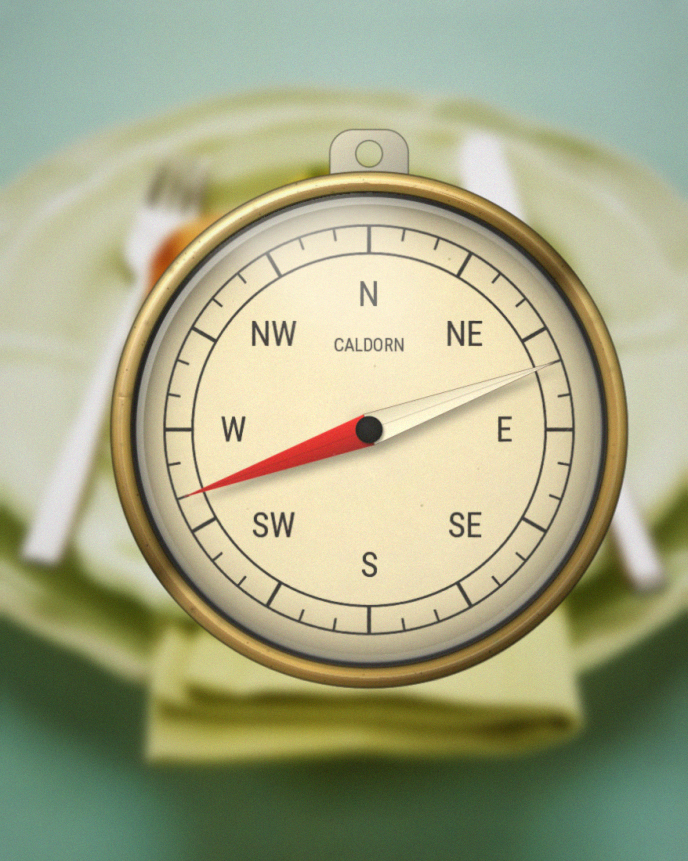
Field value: 250 °
